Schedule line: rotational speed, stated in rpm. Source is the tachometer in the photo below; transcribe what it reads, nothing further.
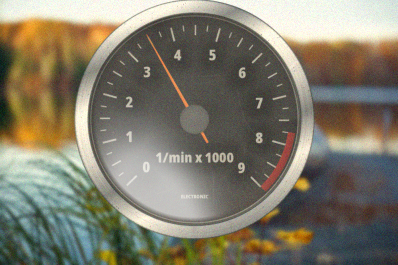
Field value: 3500 rpm
